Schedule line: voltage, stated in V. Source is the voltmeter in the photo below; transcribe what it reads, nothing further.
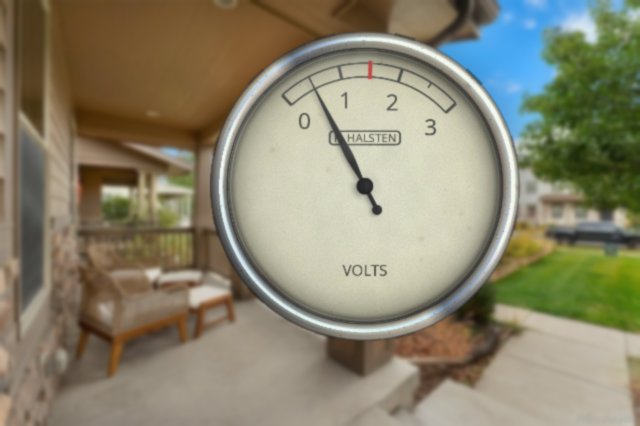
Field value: 0.5 V
